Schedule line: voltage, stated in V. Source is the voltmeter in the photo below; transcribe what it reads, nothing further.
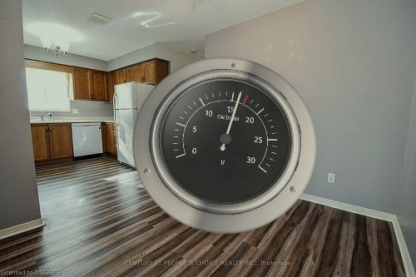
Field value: 16 V
